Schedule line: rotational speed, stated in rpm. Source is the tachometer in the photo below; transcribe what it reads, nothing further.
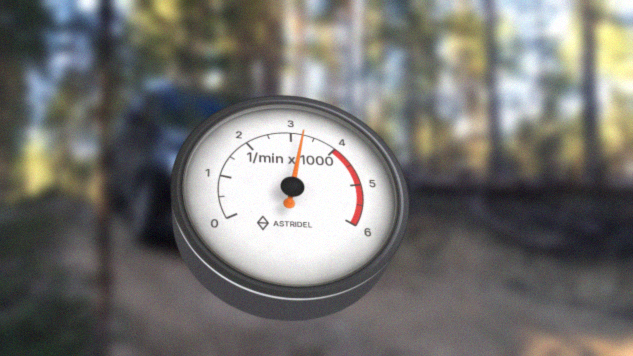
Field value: 3250 rpm
